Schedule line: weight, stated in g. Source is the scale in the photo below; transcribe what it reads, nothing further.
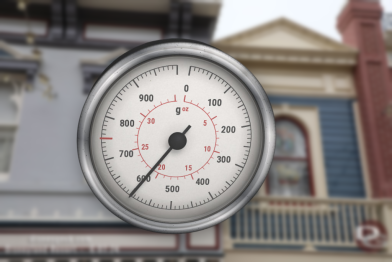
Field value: 600 g
